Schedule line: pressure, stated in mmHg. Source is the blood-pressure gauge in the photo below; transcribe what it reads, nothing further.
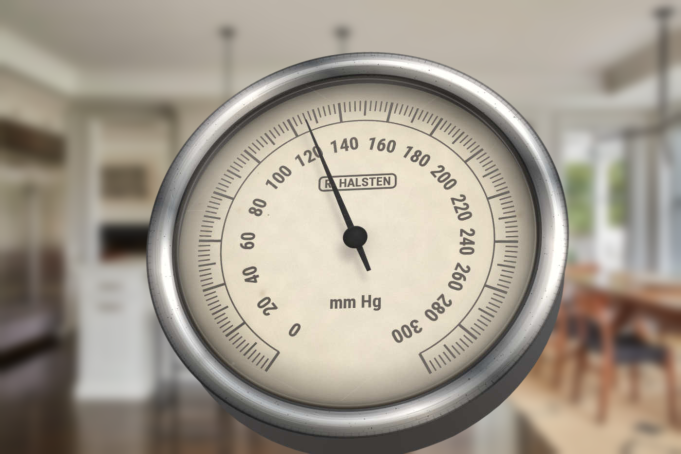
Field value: 126 mmHg
